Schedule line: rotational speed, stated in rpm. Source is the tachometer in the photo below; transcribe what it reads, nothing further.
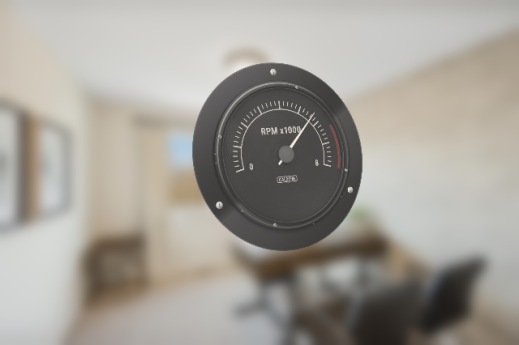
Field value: 5600 rpm
